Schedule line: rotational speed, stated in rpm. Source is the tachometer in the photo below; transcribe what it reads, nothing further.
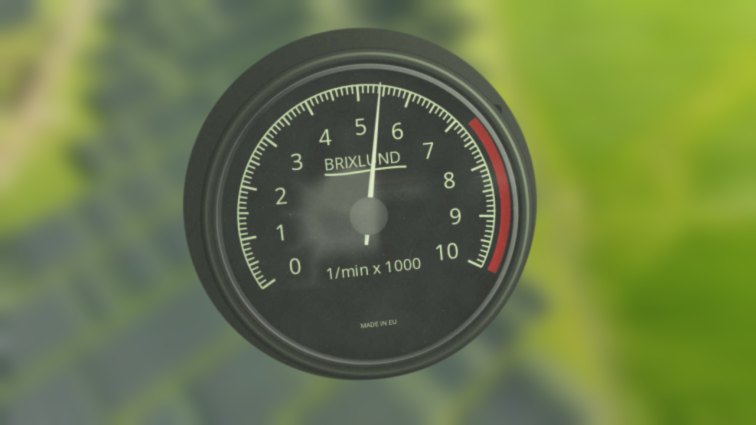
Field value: 5400 rpm
